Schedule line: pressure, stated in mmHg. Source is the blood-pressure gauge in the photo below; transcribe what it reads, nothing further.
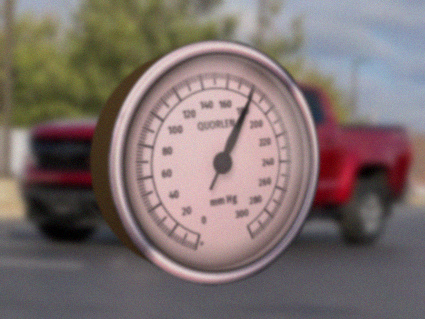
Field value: 180 mmHg
